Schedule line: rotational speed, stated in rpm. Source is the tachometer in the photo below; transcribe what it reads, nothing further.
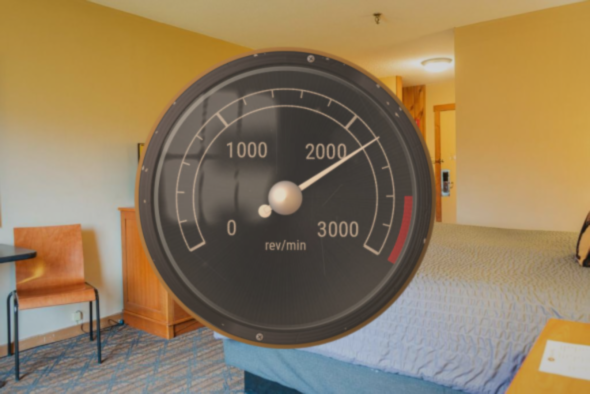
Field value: 2200 rpm
